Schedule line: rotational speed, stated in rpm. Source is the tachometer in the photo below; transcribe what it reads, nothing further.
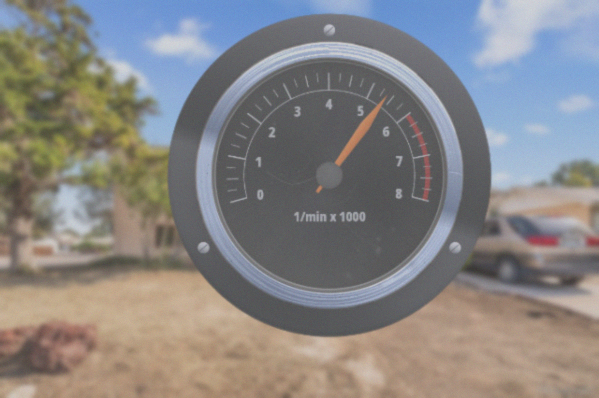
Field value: 5375 rpm
